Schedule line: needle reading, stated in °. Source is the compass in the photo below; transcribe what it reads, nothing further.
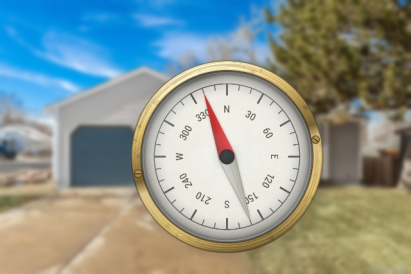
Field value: 340 °
